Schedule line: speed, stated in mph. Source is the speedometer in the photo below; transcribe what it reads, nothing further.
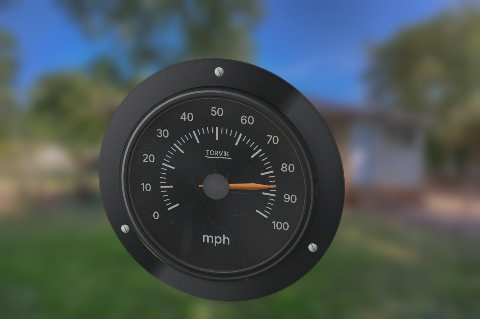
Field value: 86 mph
